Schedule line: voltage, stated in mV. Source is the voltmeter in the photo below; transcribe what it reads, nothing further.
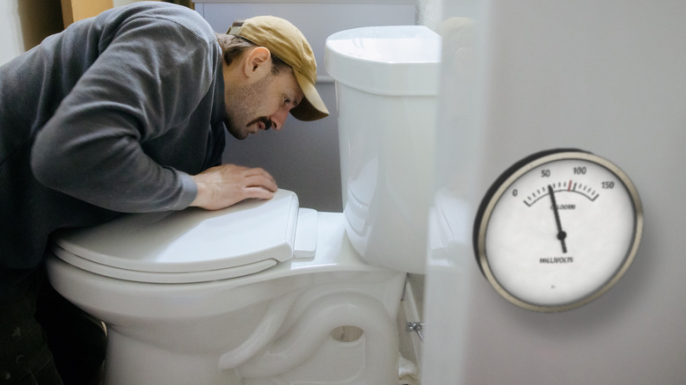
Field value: 50 mV
